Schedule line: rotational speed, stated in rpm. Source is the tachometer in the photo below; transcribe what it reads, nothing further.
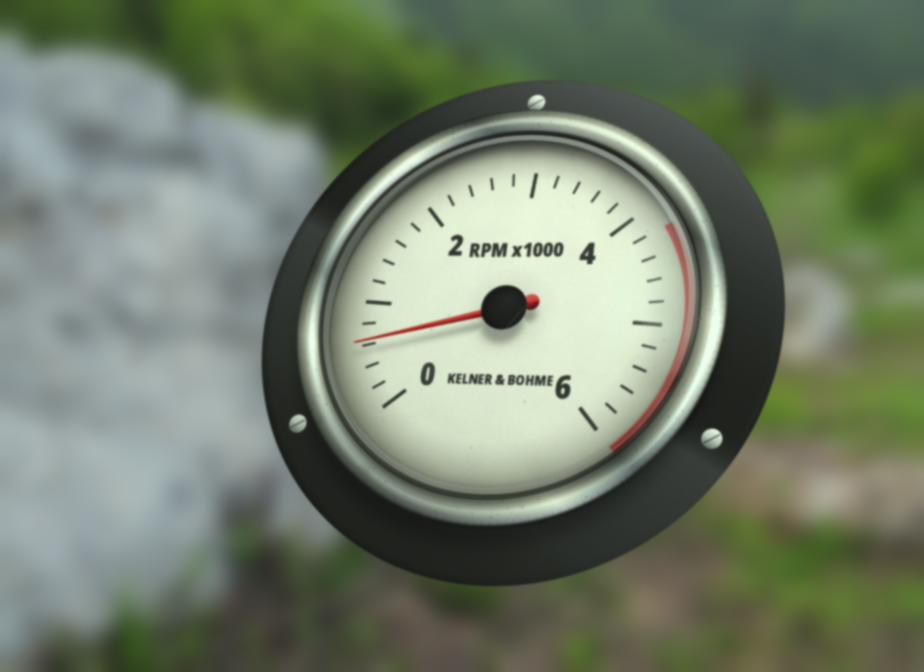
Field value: 600 rpm
